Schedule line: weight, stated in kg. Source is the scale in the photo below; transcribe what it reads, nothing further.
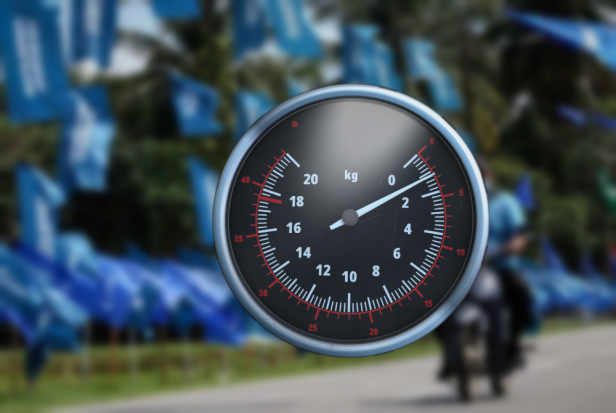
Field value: 1.2 kg
